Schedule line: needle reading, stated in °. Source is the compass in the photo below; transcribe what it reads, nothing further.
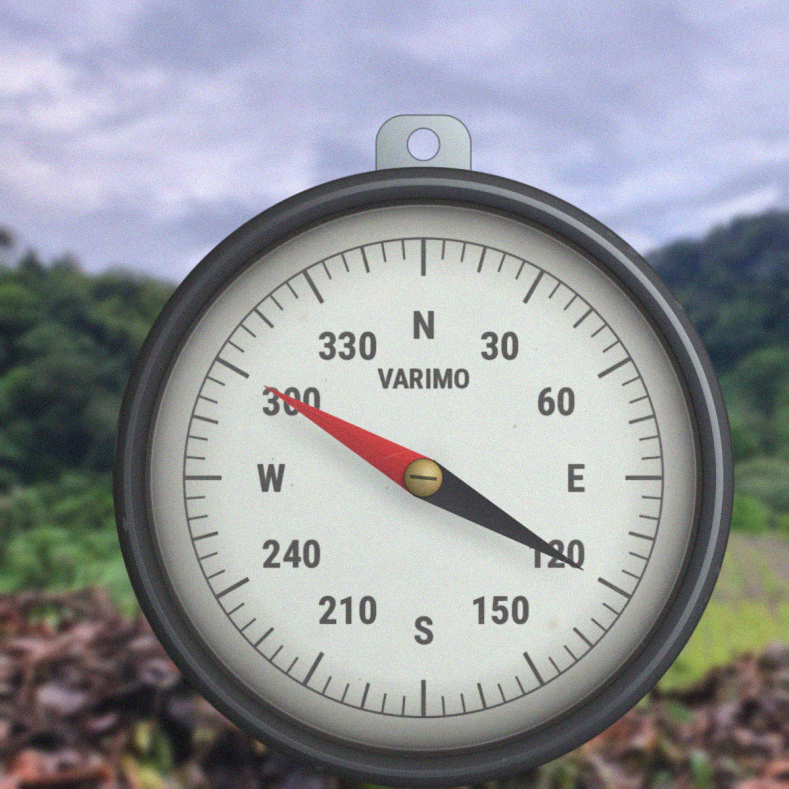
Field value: 300 °
